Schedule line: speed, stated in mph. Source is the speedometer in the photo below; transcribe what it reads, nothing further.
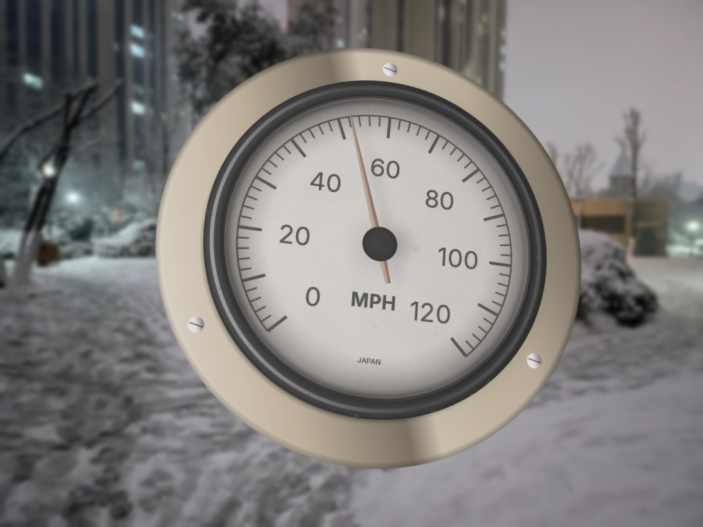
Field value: 52 mph
